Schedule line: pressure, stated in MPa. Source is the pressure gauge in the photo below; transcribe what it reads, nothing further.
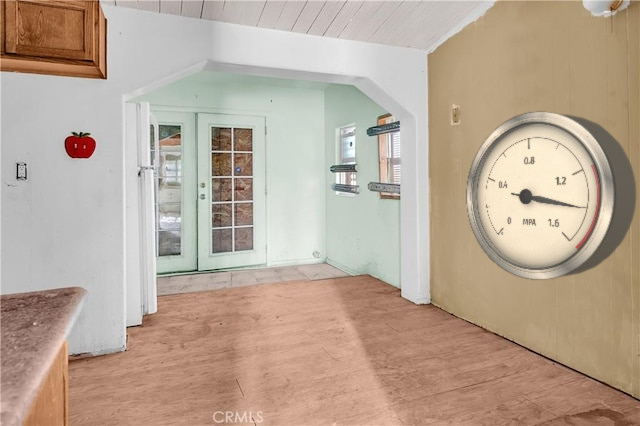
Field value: 1.4 MPa
